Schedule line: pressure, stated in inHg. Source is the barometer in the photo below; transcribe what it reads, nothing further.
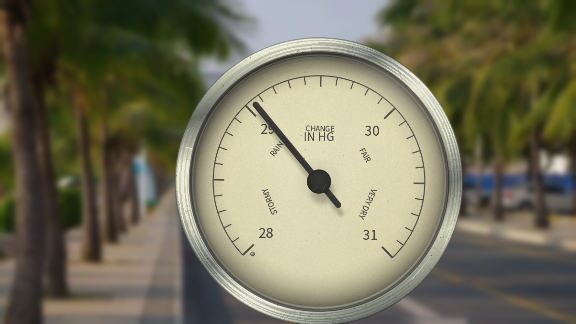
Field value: 29.05 inHg
